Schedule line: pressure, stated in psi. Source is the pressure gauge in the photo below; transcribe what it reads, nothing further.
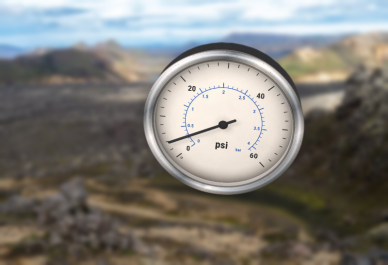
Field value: 4 psi
